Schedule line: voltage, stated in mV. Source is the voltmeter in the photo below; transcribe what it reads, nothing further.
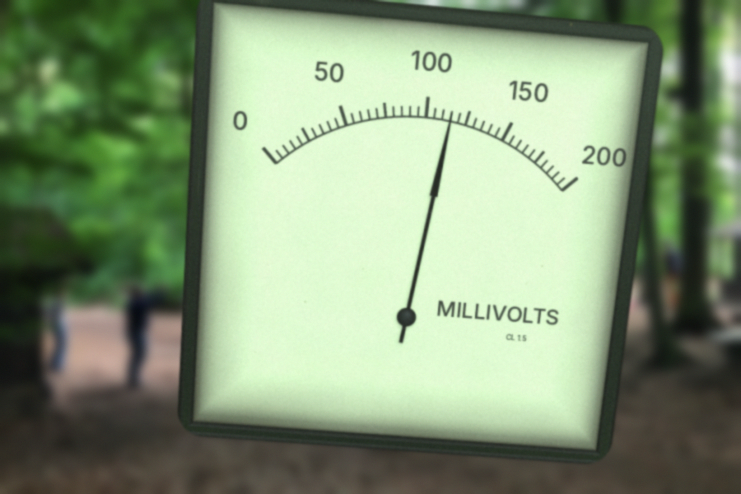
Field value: 115 mV
